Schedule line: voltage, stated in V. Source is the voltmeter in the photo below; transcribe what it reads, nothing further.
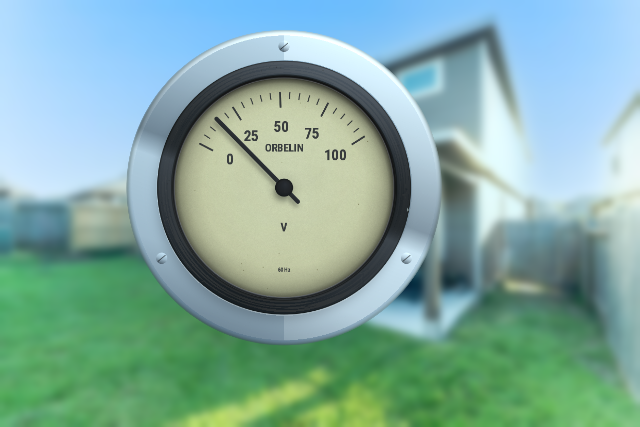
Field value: 15 V
